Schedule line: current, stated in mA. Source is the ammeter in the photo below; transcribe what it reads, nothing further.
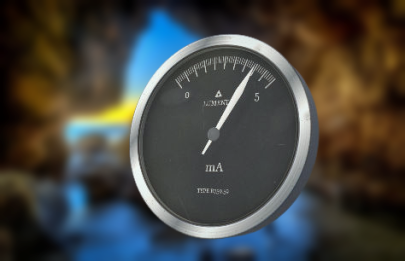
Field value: 4 mA
